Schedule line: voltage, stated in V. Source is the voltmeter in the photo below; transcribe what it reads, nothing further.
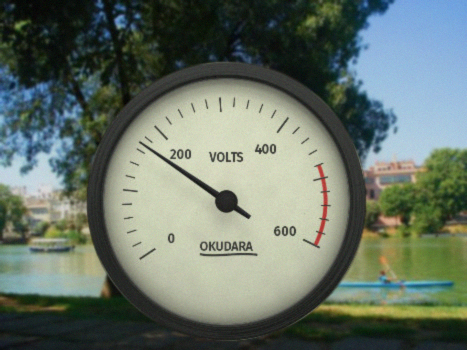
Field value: 170 V
